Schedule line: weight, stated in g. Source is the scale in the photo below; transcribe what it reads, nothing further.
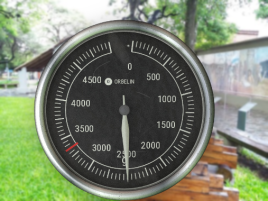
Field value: 2500 g
